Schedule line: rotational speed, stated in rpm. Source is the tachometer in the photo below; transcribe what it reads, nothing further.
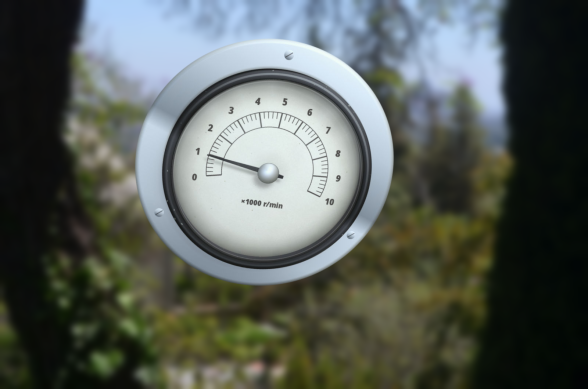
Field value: 1000 rpm
